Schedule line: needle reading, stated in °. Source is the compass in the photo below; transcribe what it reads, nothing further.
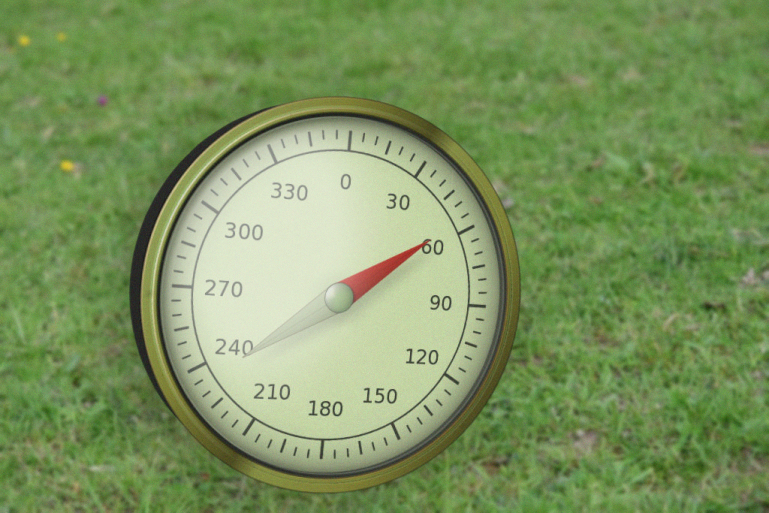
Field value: 55 °
